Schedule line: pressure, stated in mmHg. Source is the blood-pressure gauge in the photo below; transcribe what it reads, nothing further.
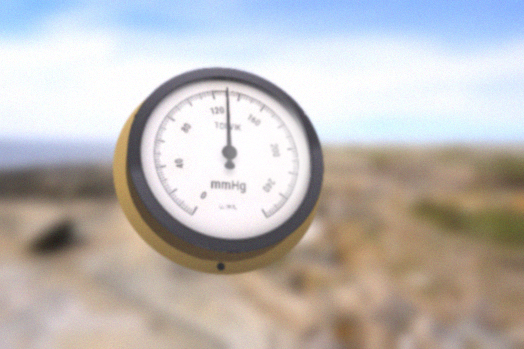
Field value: 130 mmHg
